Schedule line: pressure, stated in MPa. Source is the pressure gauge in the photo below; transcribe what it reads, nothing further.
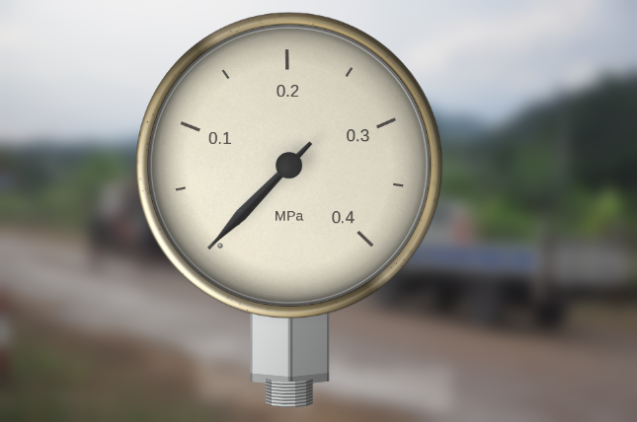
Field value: 0 MPa
